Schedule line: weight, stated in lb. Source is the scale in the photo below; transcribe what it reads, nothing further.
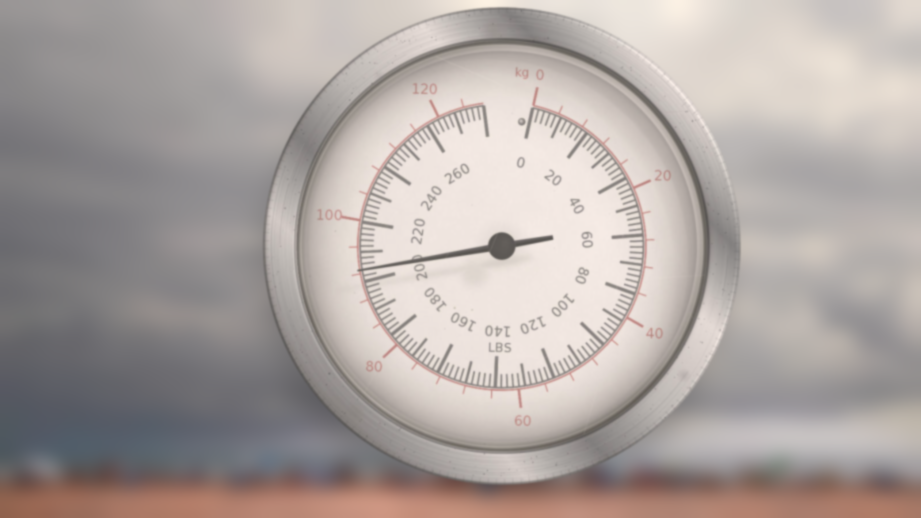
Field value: 204 lb
